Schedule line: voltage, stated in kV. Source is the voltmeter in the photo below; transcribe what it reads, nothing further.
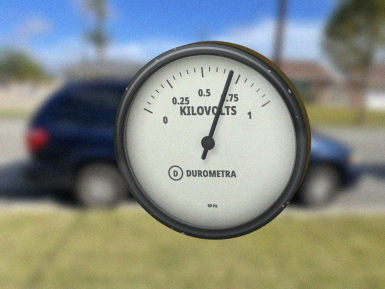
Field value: 0.7 kV
